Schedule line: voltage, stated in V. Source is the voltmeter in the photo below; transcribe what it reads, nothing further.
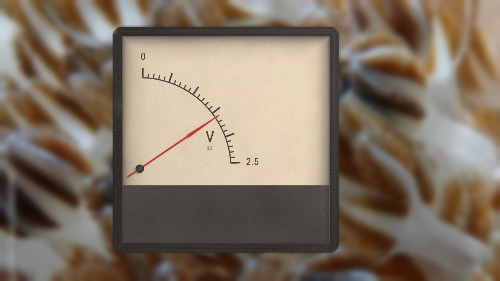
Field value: 1.6 V
